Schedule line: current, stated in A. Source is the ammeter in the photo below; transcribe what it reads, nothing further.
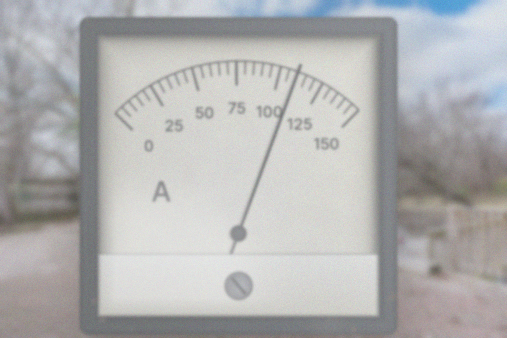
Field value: 110 A
